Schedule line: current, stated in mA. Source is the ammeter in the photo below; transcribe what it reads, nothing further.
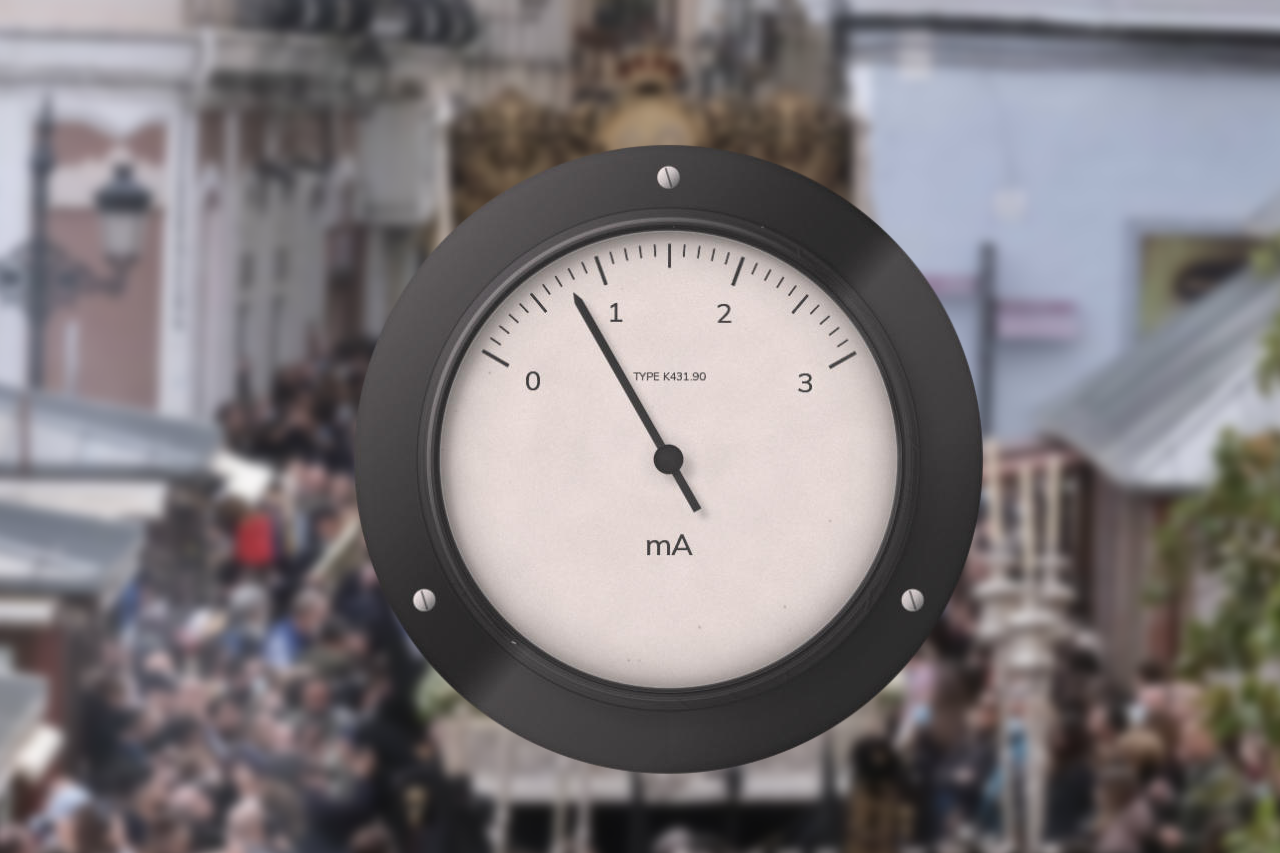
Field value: 0.75 mA
